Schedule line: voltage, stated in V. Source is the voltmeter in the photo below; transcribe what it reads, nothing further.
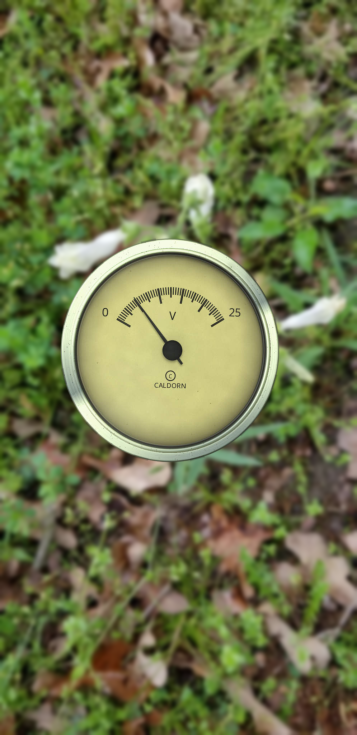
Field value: 5 V
